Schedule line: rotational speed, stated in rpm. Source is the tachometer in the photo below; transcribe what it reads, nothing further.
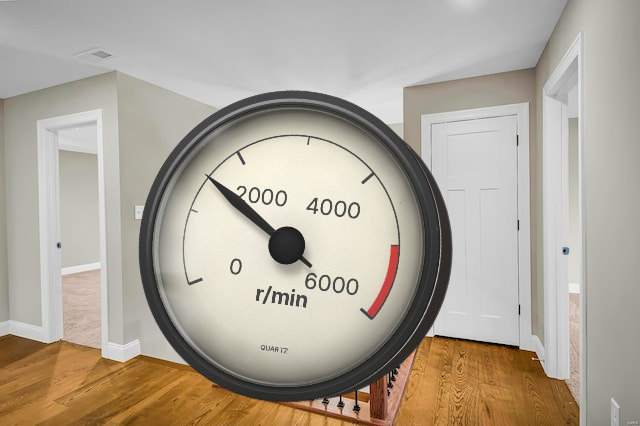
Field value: 1500 rpm
